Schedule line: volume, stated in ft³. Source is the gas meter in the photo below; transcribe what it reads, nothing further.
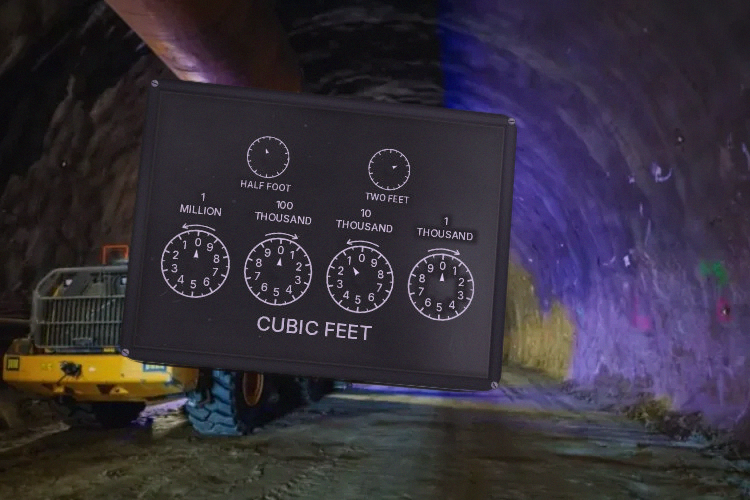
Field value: 1000 ft³
